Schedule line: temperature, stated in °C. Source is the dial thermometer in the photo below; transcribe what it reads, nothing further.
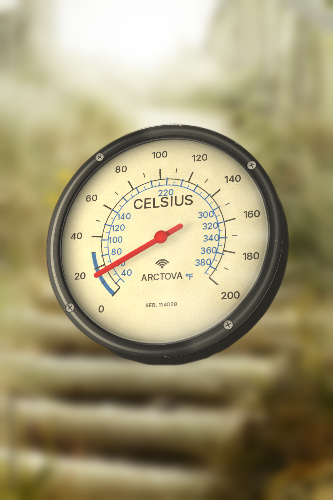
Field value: 15 °C
